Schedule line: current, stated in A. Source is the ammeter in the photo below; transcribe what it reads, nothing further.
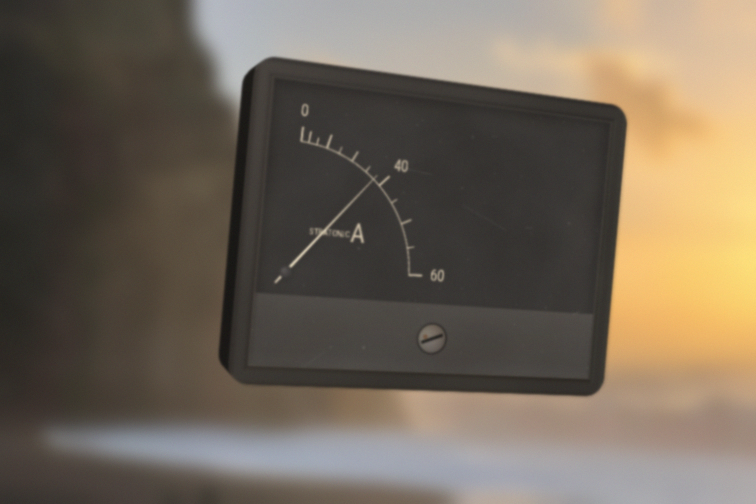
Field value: 37.5 A
